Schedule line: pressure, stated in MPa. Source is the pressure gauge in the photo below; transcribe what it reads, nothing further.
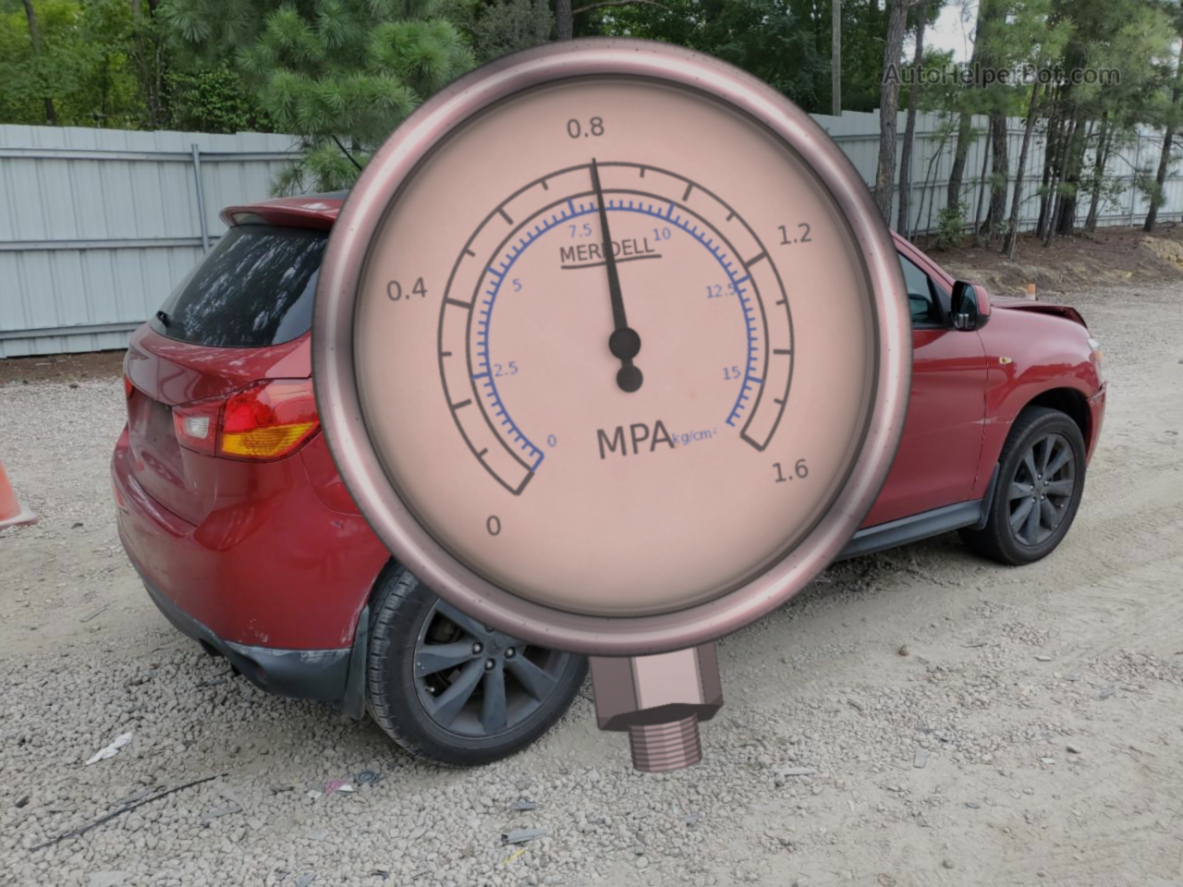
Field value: 0.8 MPa
